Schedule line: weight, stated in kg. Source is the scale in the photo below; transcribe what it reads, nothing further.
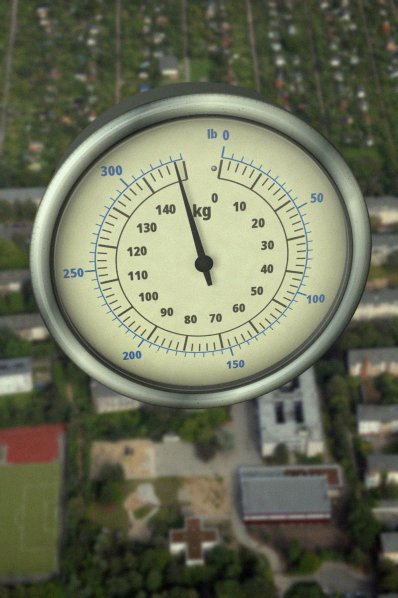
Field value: 148 kg
